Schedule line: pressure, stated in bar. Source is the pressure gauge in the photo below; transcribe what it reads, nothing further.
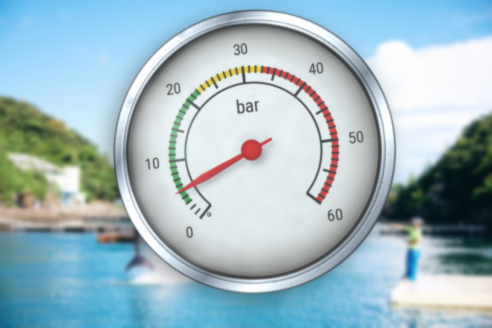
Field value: 5 bar
